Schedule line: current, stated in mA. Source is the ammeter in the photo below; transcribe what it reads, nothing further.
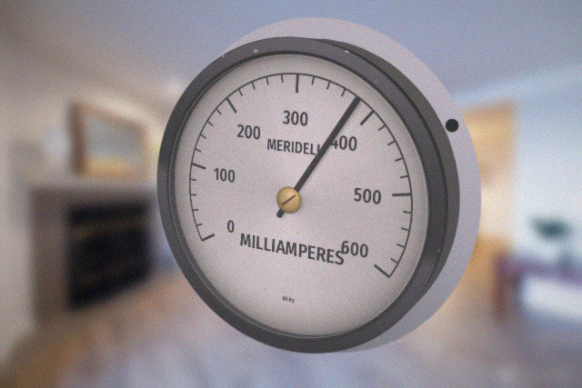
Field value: 380 mA
